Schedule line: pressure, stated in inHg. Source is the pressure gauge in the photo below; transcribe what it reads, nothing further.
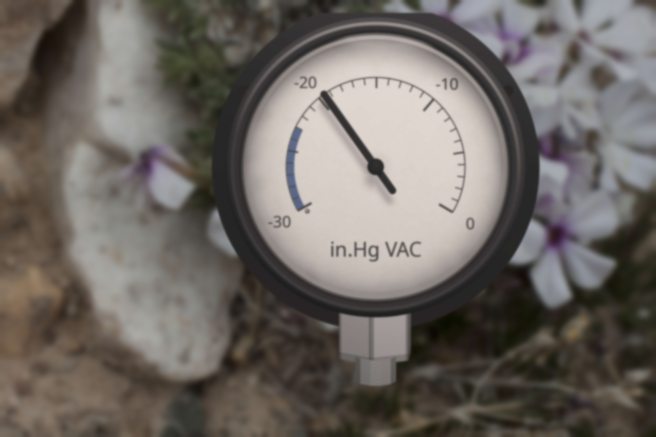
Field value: -19.5 inHg
